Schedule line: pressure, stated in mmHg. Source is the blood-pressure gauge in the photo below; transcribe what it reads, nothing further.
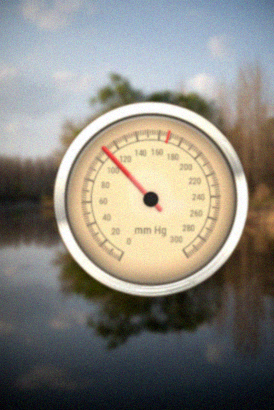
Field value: 110 mmHg
